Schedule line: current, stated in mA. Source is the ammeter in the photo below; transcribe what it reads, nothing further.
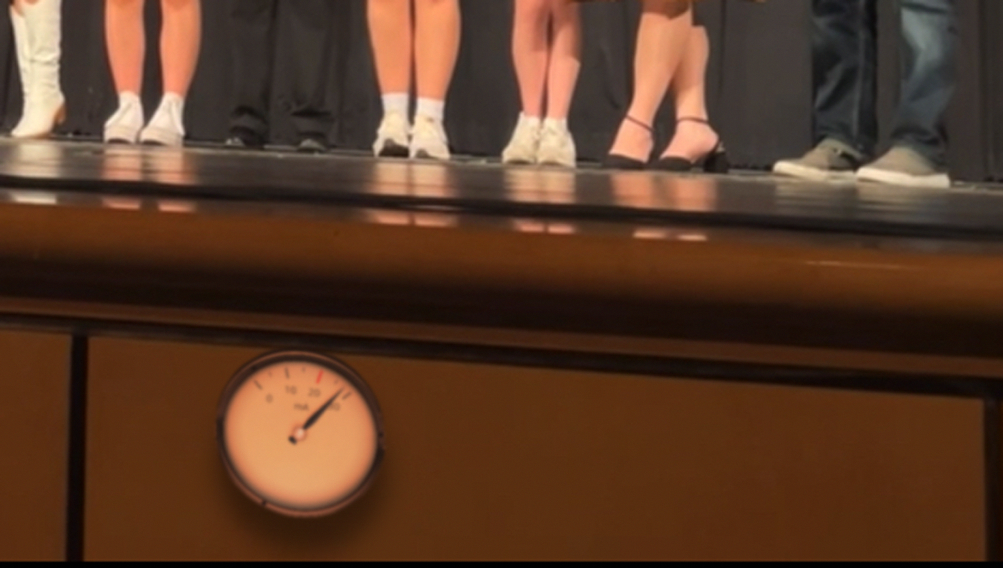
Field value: 27.5 mA
